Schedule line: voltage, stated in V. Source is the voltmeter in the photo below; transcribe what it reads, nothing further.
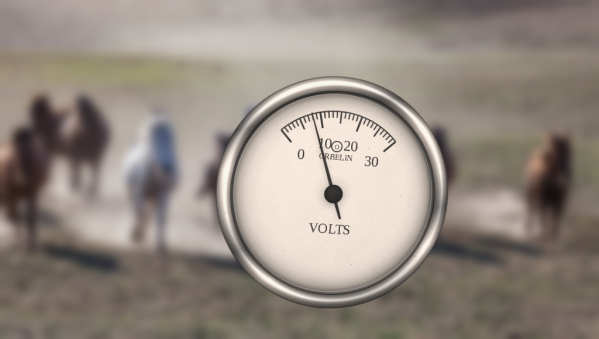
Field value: 8 V
